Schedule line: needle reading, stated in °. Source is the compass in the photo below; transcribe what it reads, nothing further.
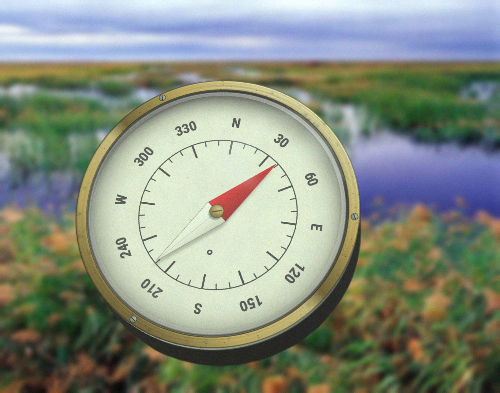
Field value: 40 °
